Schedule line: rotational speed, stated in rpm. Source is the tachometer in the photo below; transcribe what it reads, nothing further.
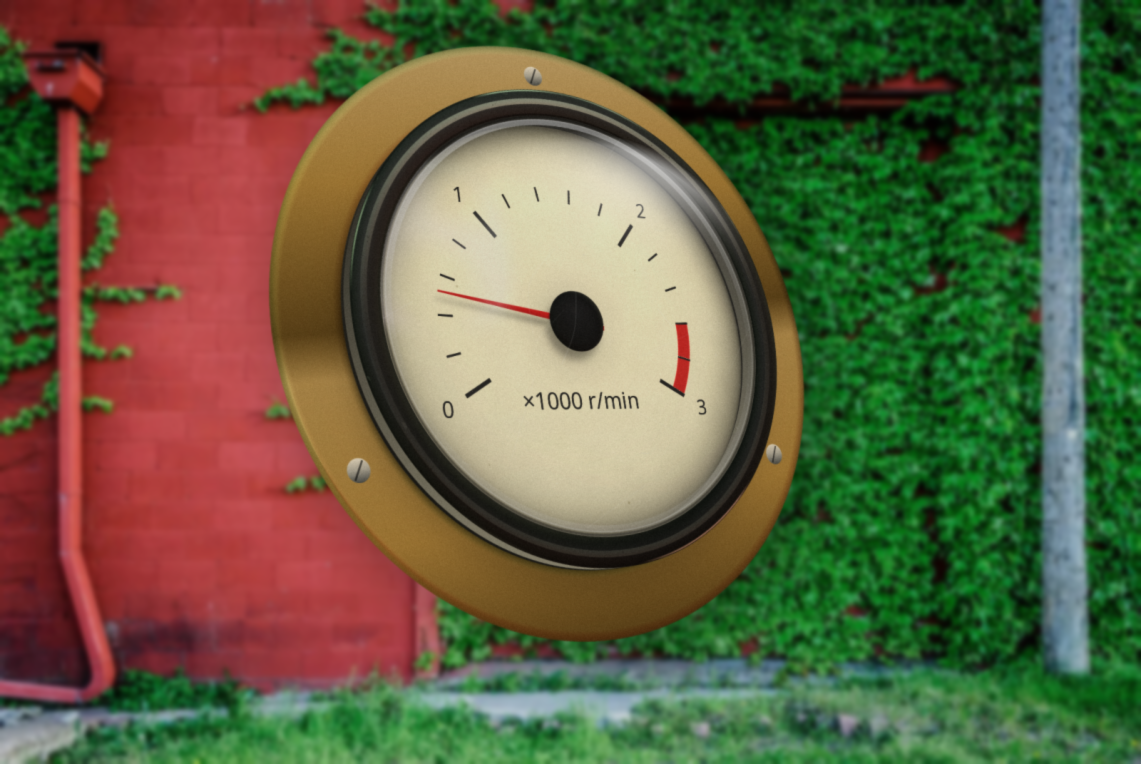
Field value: 500 rpm
